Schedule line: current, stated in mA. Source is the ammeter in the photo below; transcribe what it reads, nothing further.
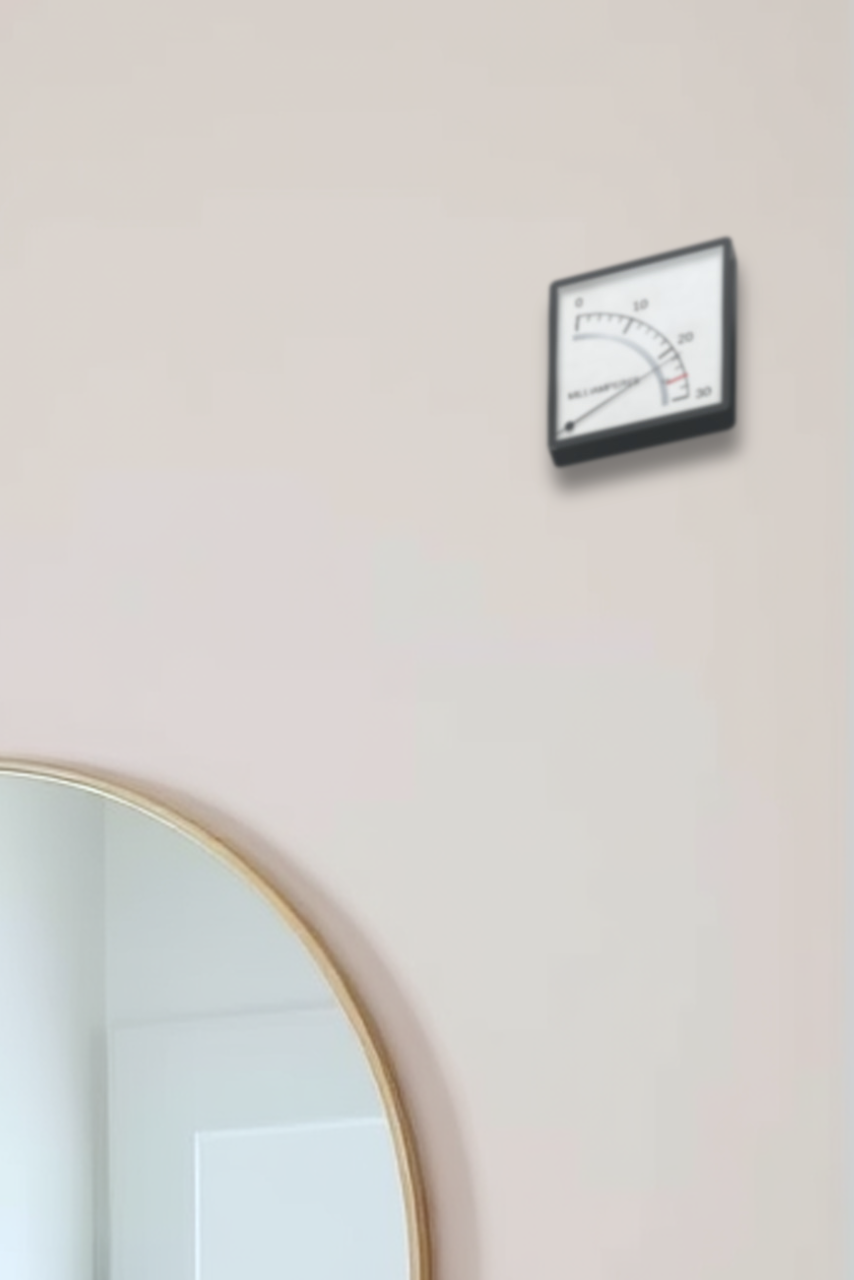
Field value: 22 mA
